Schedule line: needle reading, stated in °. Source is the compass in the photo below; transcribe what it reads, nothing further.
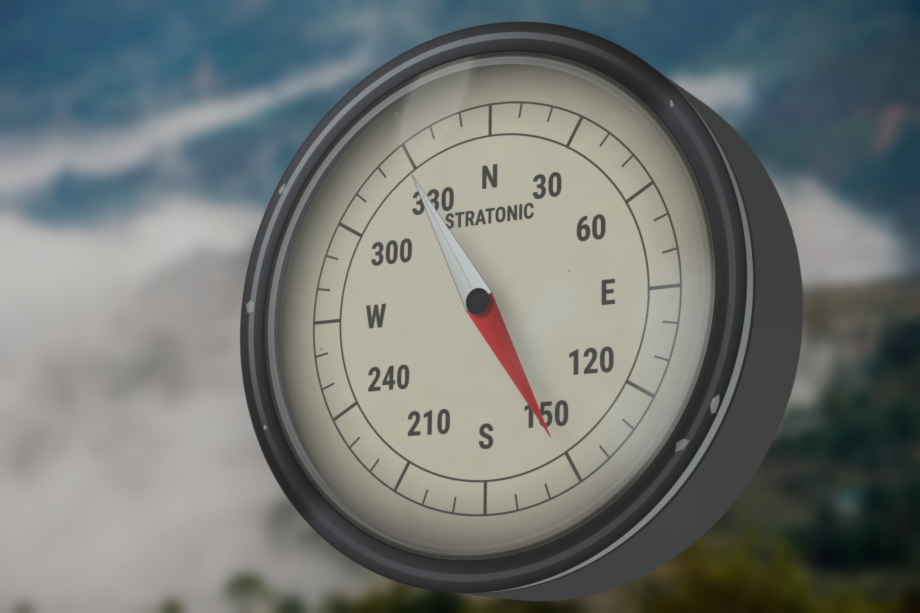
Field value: 150 °
